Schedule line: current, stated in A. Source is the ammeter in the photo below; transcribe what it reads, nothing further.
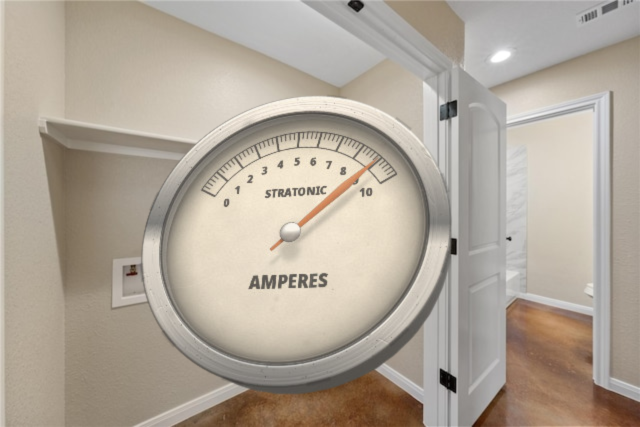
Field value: 9 A
